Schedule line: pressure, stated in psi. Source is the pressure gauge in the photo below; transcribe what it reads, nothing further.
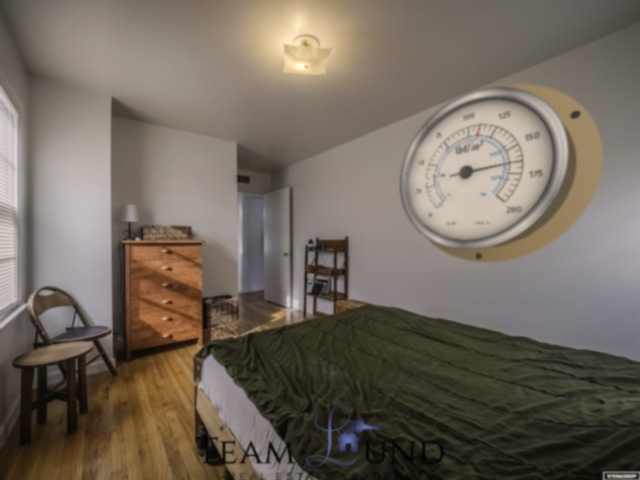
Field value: 165 psi
